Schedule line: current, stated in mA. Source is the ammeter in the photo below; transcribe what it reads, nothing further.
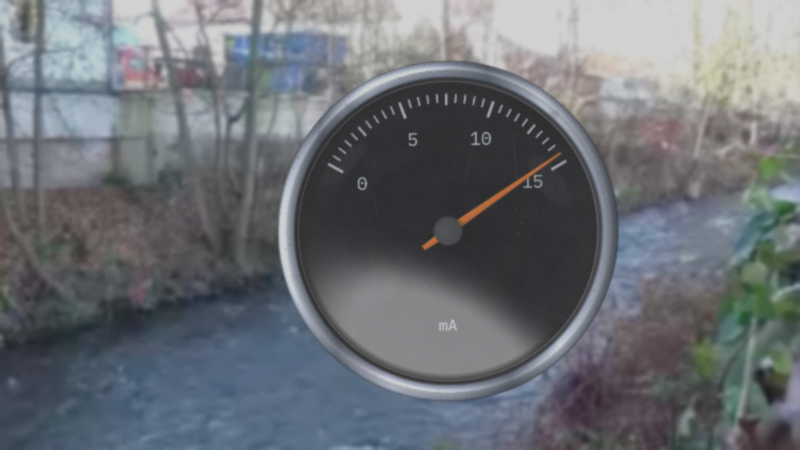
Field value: 14.5 mA
